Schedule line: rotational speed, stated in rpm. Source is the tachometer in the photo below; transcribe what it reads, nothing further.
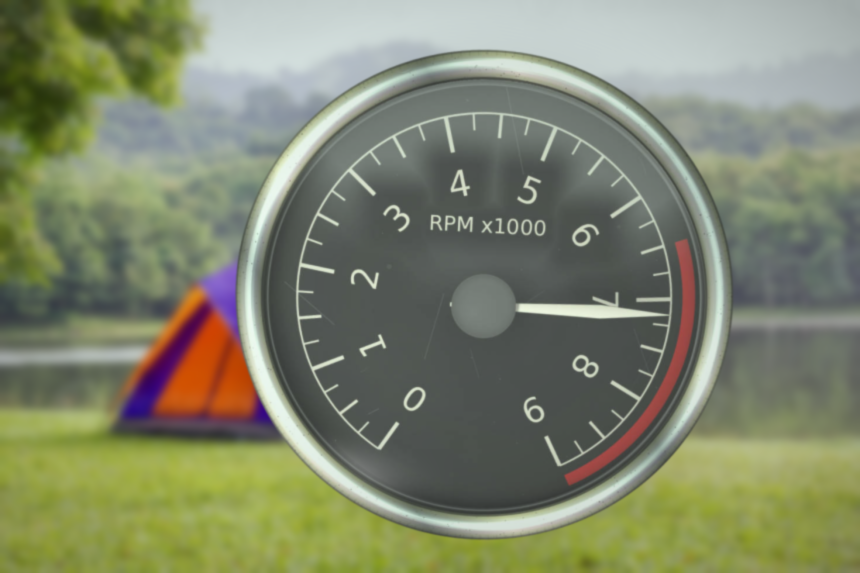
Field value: 7125 rpm
